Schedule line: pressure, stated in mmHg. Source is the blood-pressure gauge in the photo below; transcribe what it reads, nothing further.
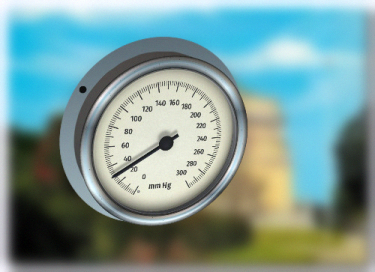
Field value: 30 mmHg
